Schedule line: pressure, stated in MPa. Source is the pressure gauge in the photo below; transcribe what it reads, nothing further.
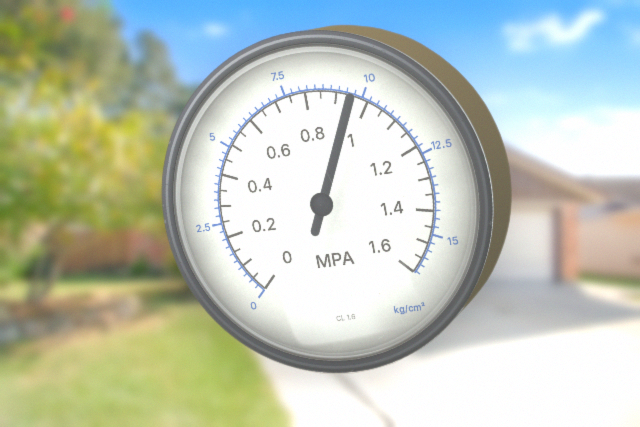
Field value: 0.95 MPa
